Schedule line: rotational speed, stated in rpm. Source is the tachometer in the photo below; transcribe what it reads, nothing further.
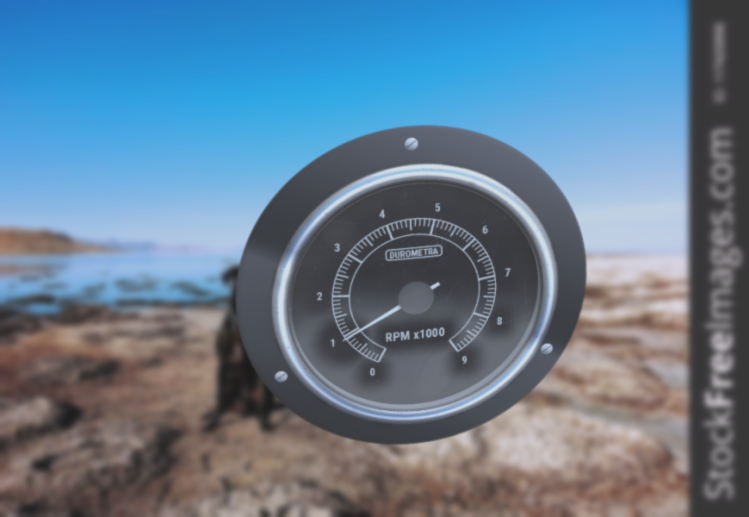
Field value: 1000 rpm
